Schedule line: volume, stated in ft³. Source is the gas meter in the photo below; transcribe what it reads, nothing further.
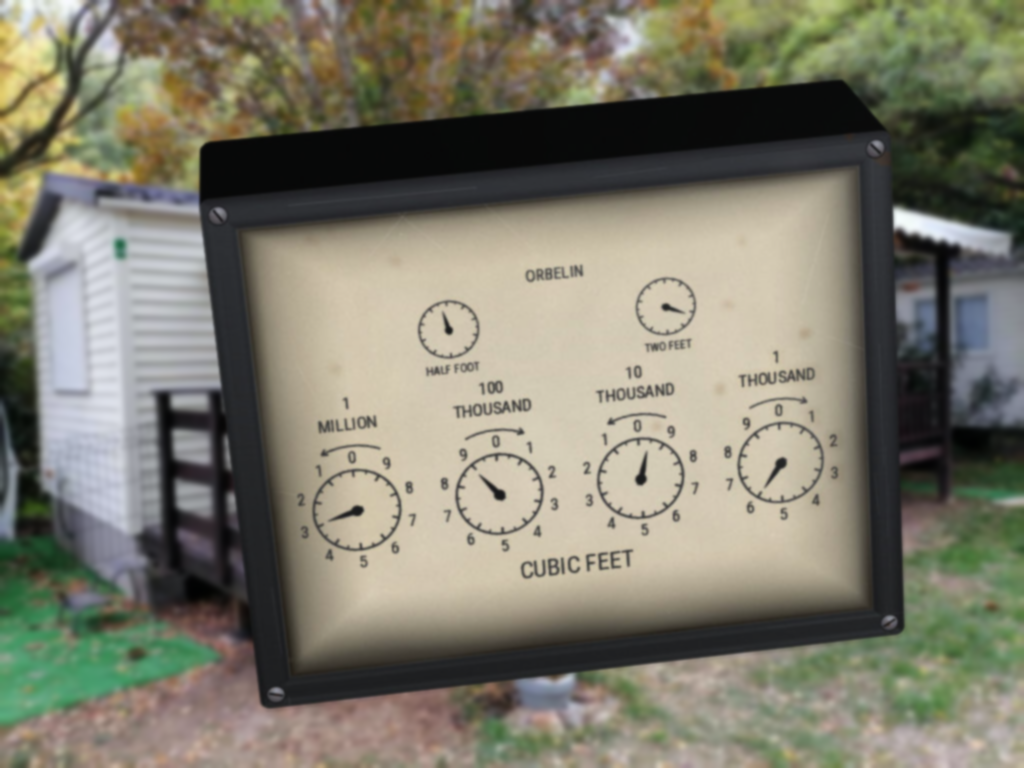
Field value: 289600 ft³
